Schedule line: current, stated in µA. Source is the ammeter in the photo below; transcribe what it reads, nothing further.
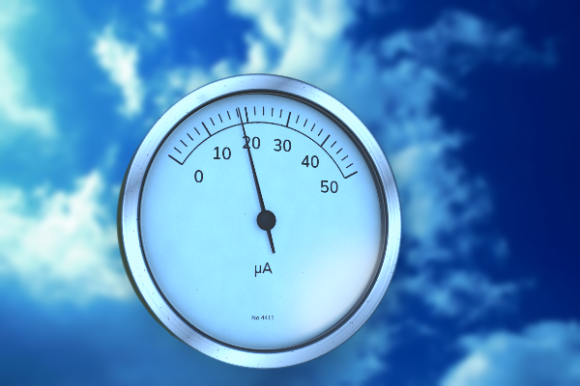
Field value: 18 µA
